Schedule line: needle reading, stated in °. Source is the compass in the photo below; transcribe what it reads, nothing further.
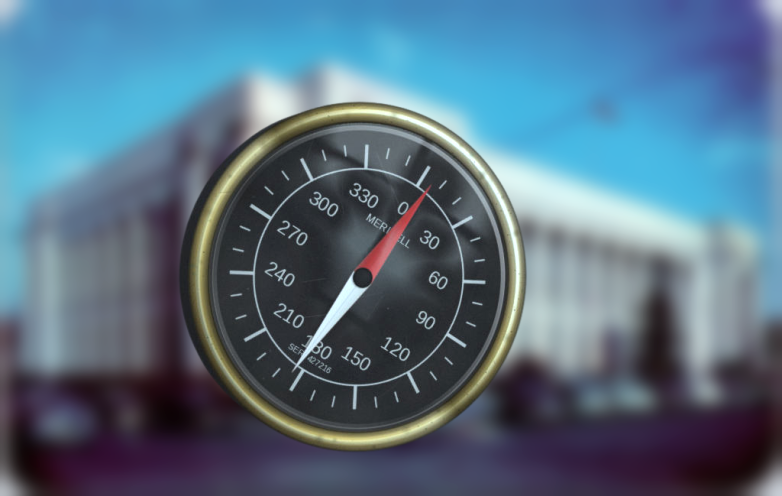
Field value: 5 °
